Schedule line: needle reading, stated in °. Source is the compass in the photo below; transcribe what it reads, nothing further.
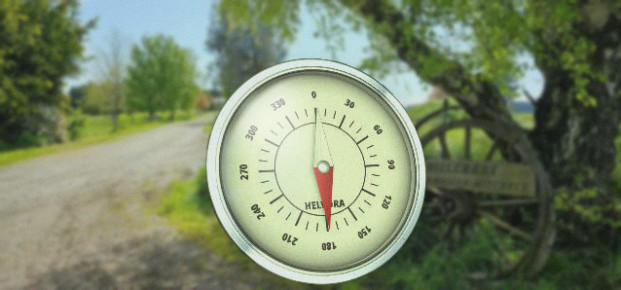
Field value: 180 °
